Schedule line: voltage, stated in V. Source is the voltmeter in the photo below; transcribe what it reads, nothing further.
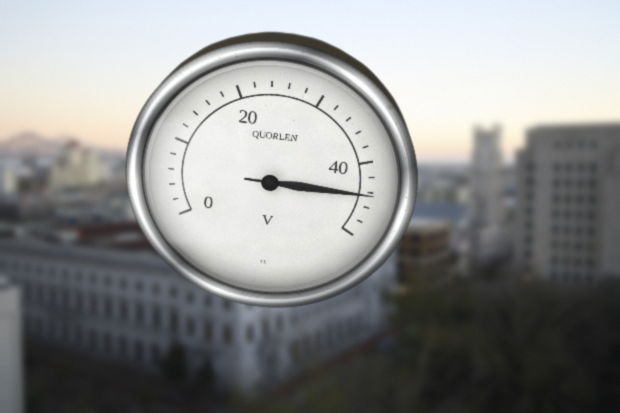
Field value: 44 V
